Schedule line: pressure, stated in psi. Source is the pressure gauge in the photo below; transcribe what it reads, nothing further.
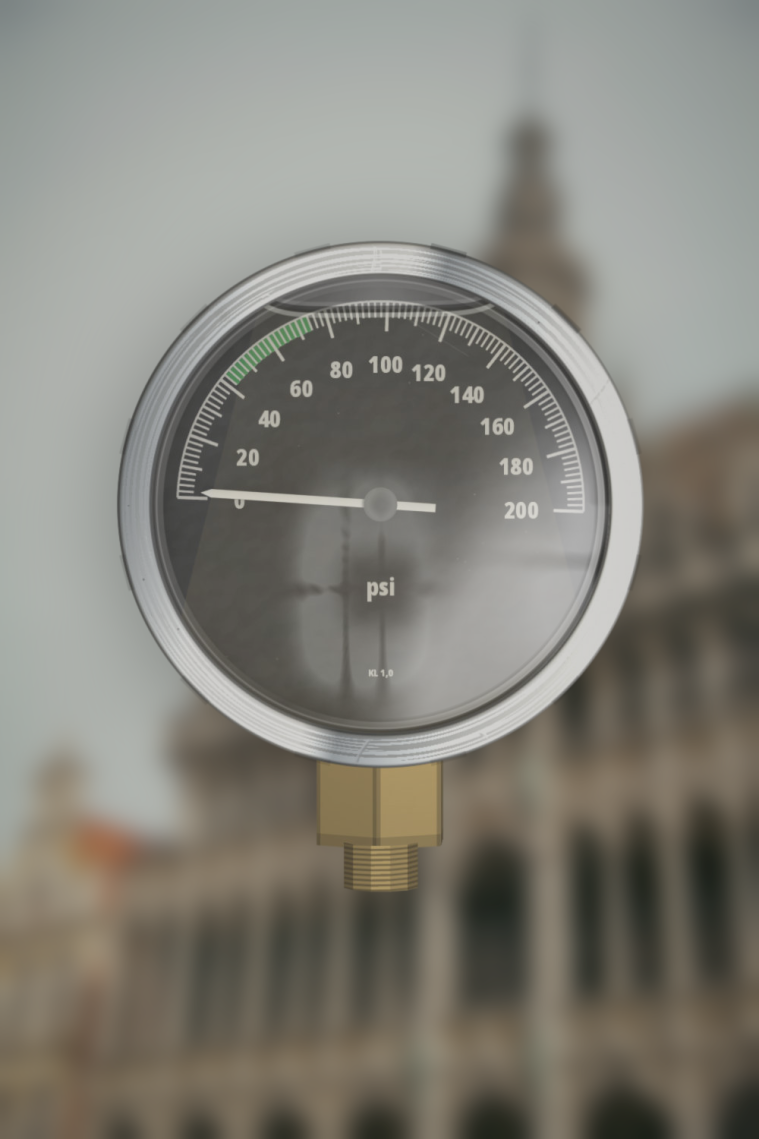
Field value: 2 psi
